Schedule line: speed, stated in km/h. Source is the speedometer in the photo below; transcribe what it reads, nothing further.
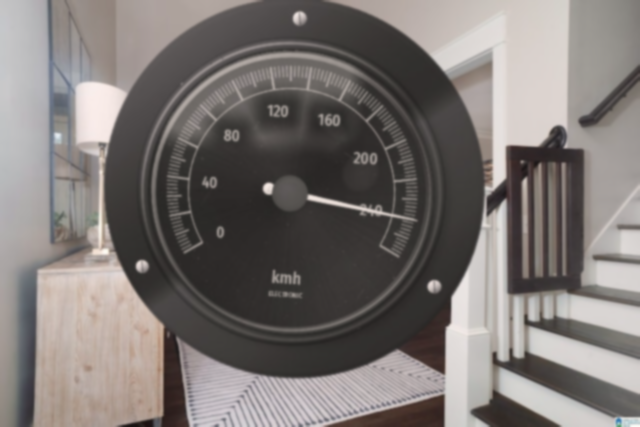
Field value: 240 km/h
